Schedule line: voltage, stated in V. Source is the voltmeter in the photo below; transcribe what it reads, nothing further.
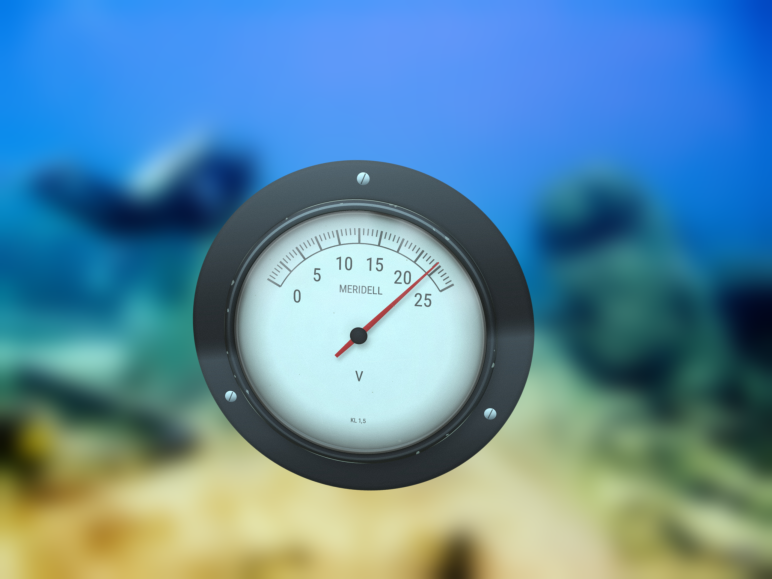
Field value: 22 V
